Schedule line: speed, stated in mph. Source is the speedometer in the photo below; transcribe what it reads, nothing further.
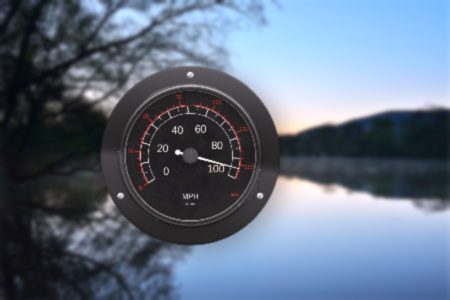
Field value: 95 mph
